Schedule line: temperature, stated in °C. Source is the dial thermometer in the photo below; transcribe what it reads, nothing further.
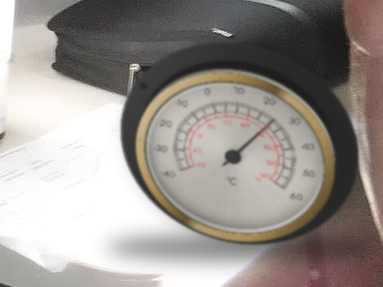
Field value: 25 °C
